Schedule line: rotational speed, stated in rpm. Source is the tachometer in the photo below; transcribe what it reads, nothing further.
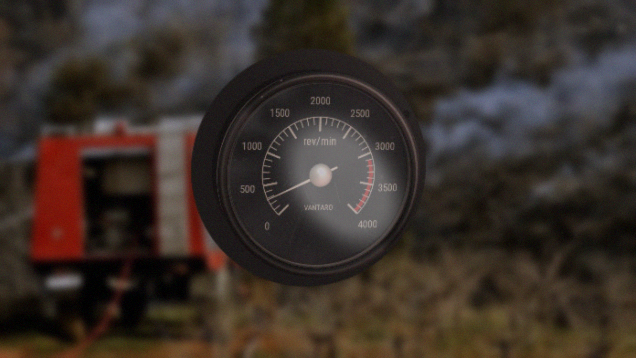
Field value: 300 rpm
